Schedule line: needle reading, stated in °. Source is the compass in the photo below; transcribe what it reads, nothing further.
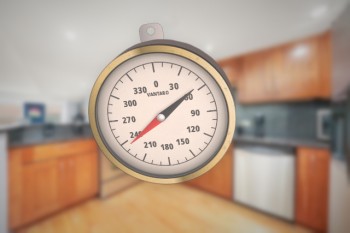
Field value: 235 °
